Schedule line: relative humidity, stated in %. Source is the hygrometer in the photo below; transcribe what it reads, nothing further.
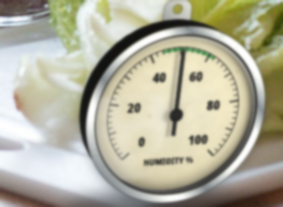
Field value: 50 %
